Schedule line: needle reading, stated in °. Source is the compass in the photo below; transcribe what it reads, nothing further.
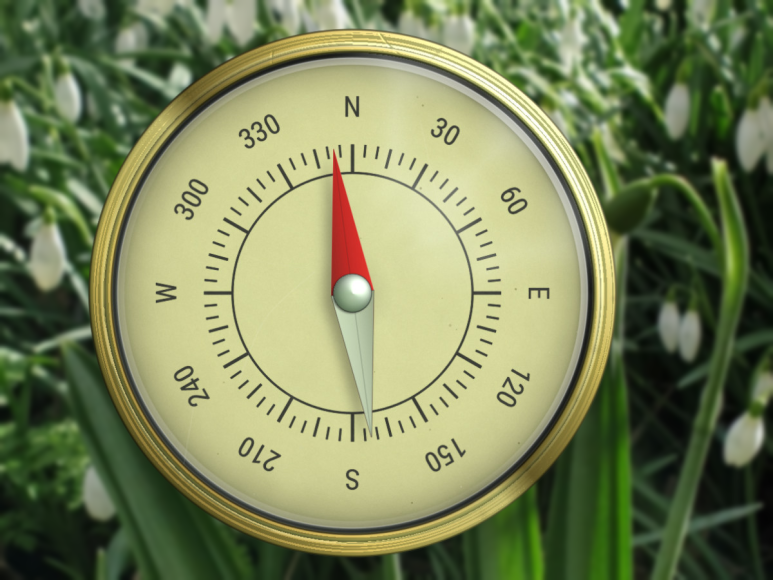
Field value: 352.5 °
